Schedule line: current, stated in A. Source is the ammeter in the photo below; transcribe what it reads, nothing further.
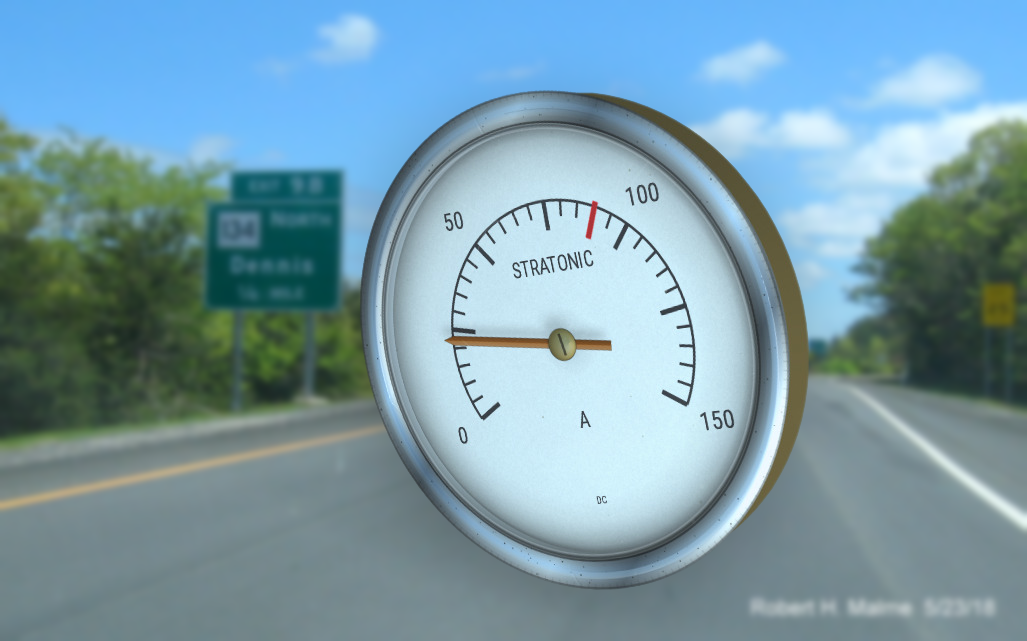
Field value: 22.5 A
